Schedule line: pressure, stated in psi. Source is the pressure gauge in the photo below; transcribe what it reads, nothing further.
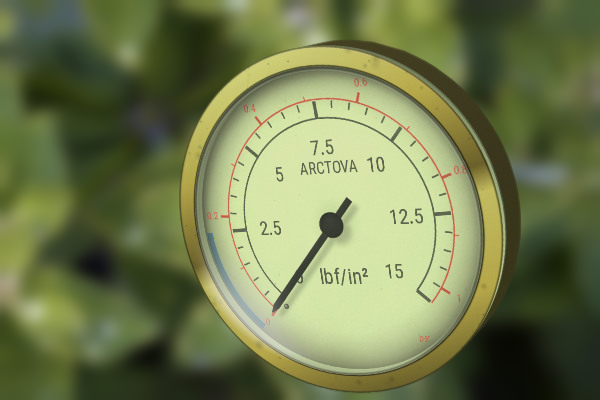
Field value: 0 psi
